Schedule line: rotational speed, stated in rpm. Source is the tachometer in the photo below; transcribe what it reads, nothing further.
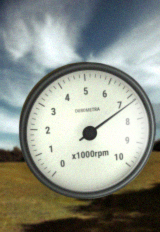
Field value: 7200 rpm
